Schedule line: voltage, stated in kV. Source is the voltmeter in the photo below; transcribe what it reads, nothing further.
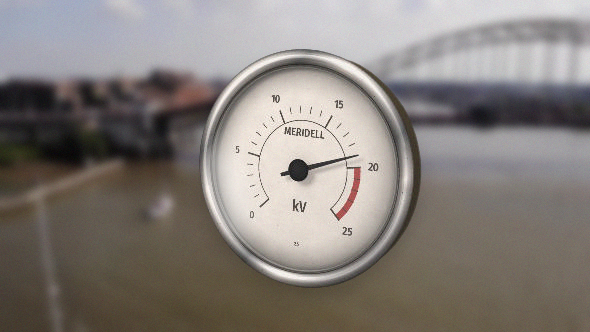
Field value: 19 kV
